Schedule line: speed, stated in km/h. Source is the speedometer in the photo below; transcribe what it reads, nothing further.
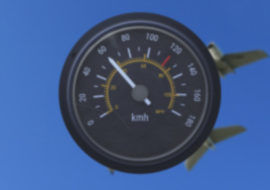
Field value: 60 km/h
